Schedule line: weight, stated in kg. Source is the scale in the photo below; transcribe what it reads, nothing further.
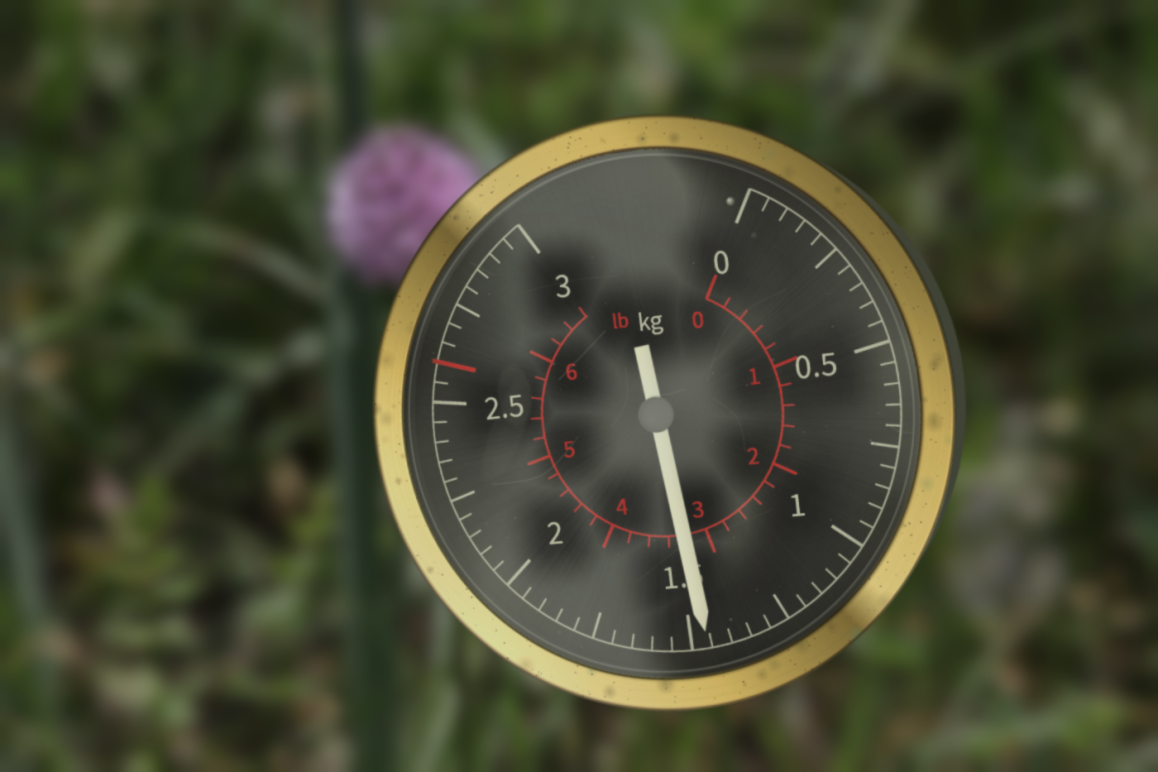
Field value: 1.45 kg
